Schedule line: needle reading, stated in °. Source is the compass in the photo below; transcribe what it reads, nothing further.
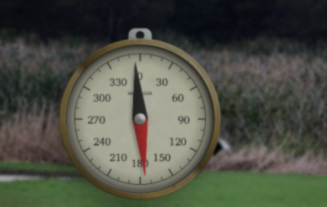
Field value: 175 °
